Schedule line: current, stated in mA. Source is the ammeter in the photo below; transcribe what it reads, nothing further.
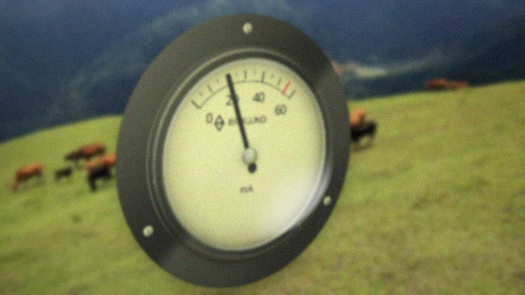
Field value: 20 mA
